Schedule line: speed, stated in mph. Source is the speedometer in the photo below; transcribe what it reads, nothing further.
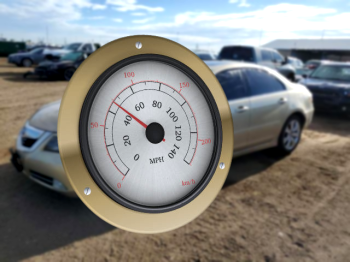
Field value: 45 mph
